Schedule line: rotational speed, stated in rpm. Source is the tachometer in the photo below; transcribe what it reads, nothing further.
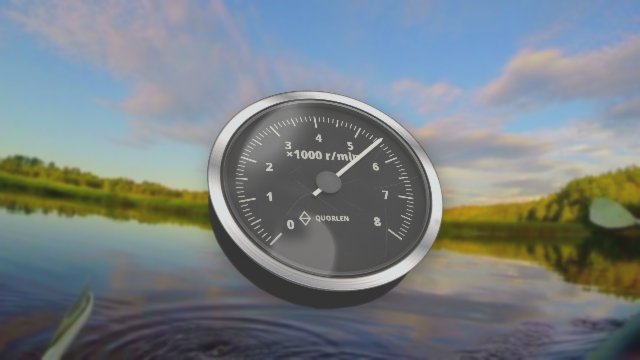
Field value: 5500 rpm
